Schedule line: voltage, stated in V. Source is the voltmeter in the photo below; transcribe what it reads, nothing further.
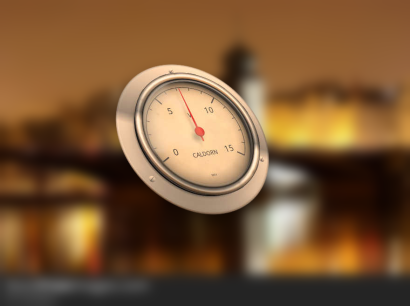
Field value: 7 V
